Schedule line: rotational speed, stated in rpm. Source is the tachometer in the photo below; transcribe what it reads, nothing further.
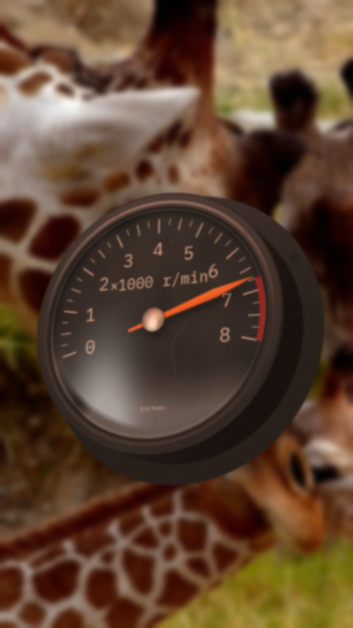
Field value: 6750 rpm
